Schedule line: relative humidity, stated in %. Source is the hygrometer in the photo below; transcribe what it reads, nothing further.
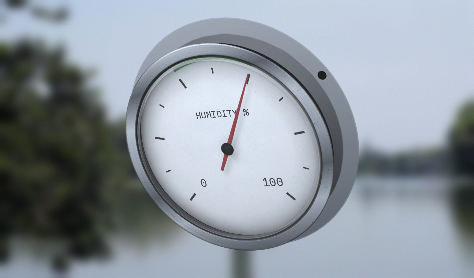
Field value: 60 %
